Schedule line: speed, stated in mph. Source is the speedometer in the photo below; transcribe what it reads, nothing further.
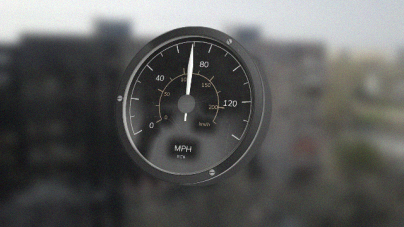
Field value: 70 mph
